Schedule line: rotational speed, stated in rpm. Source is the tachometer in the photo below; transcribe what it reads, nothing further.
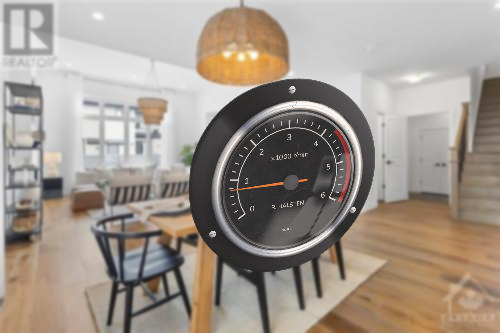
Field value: 800 rpm
